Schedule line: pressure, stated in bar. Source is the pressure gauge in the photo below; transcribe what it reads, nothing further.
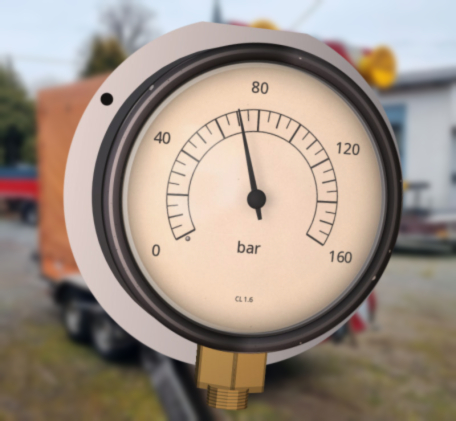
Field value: 70 bar
